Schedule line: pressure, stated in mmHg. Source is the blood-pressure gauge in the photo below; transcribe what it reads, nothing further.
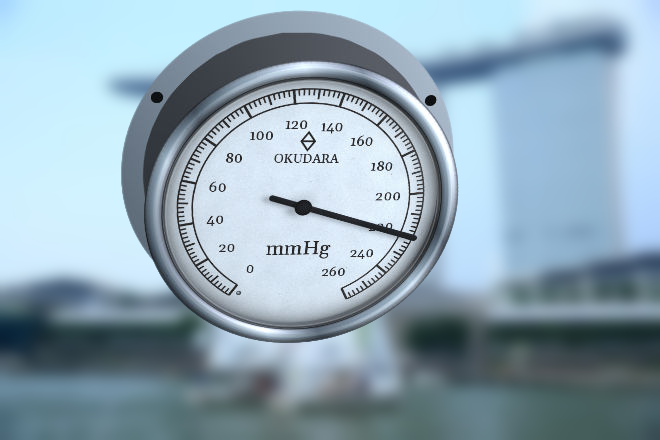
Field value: 220 mmHg
